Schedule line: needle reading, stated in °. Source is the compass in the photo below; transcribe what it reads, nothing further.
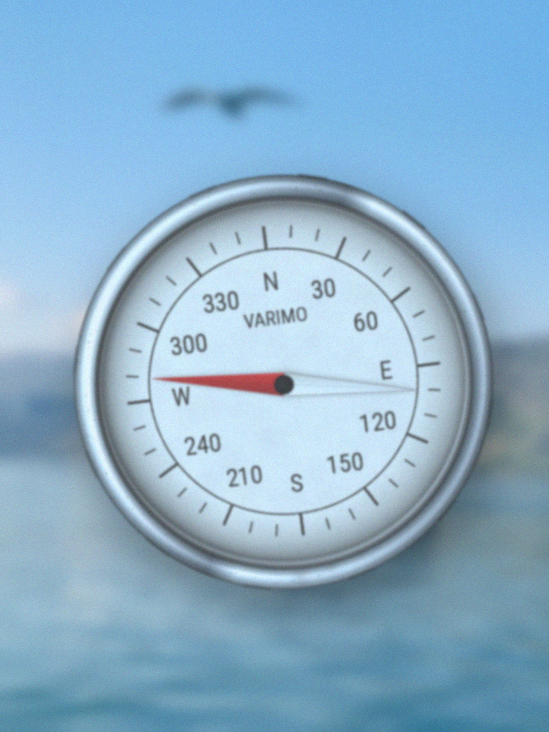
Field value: 280 °
